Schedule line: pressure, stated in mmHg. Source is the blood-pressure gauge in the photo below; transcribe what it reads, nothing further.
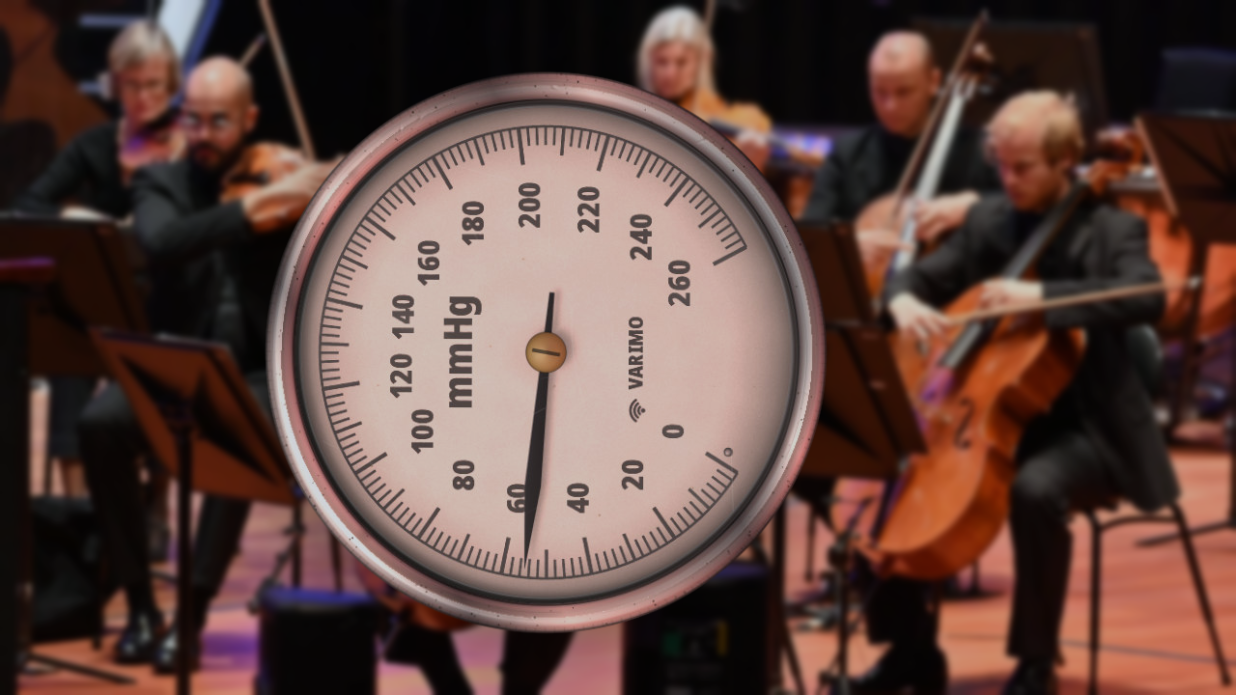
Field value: 55 mmHg
